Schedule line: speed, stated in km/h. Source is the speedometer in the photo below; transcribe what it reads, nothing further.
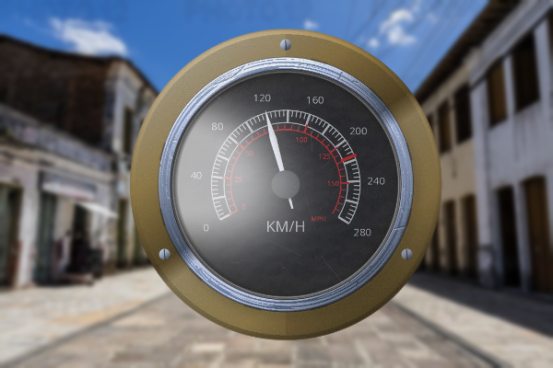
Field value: 120 km/h
